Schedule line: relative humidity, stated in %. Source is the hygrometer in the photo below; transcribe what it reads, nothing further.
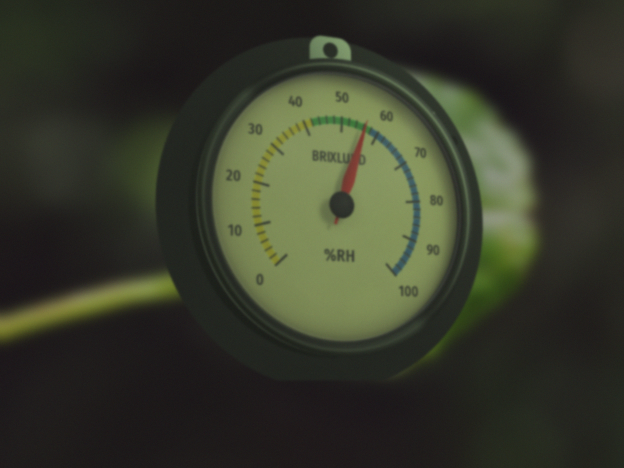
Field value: 56 %
